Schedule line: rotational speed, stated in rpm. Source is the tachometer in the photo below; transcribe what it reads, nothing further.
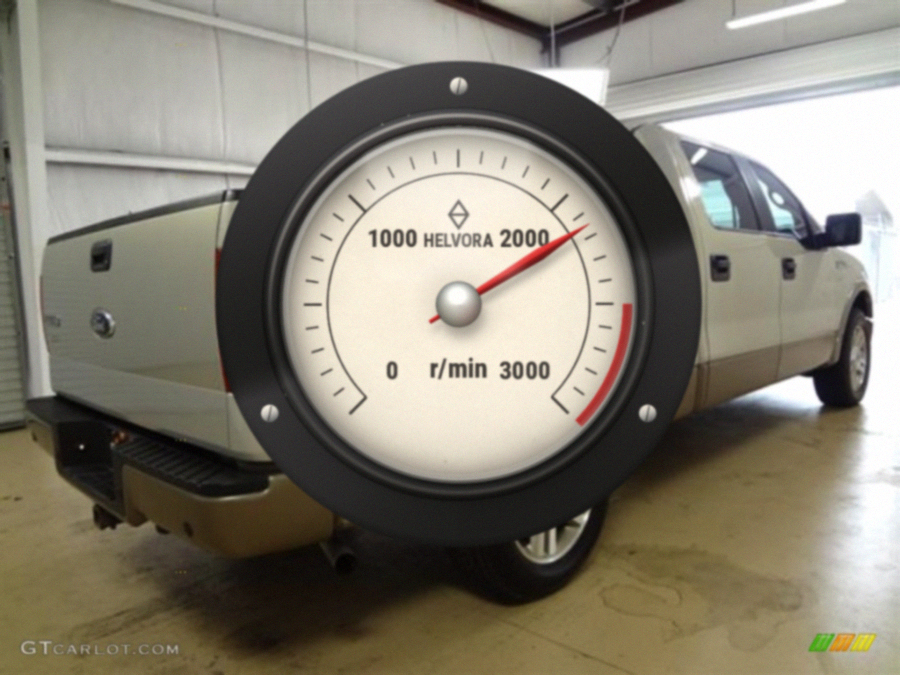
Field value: 2150 rpm
